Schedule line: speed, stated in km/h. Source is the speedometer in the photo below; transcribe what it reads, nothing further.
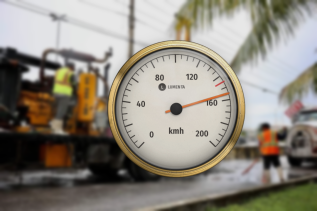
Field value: 155 km/h
